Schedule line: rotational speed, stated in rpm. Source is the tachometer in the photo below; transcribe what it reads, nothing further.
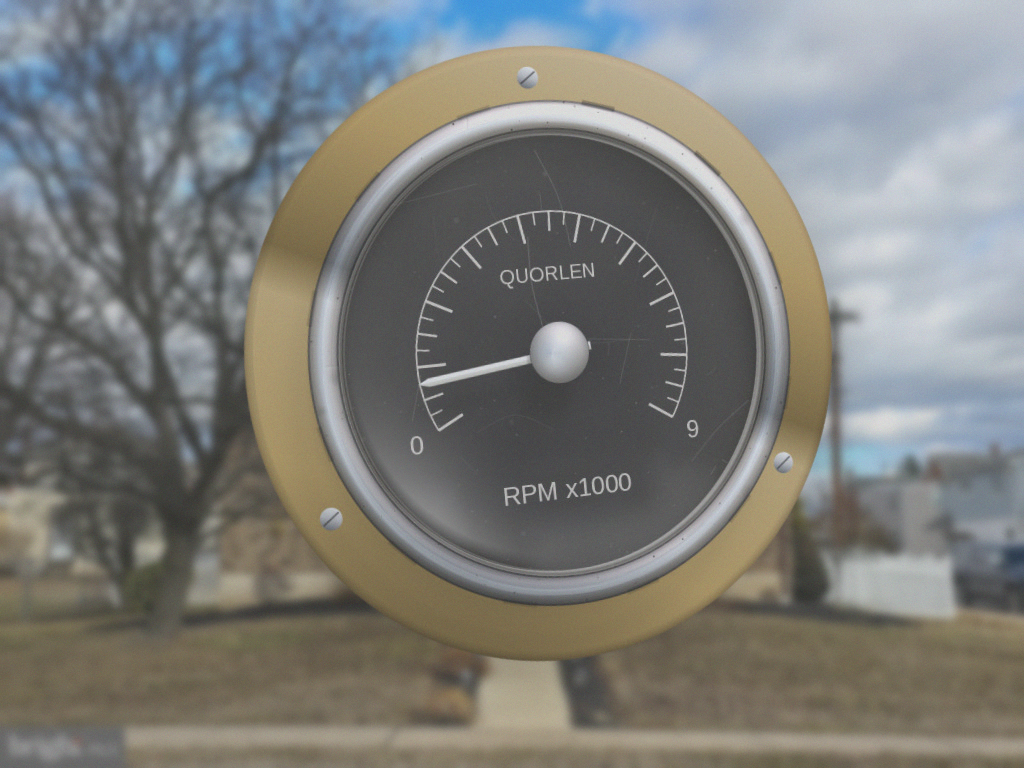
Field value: 750 rpm
